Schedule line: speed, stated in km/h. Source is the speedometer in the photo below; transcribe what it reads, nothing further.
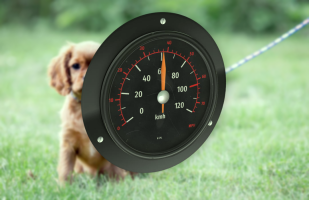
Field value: 60 km/h
